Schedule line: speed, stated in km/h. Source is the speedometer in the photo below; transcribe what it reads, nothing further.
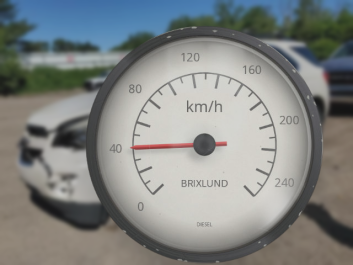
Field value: 40 km/h
